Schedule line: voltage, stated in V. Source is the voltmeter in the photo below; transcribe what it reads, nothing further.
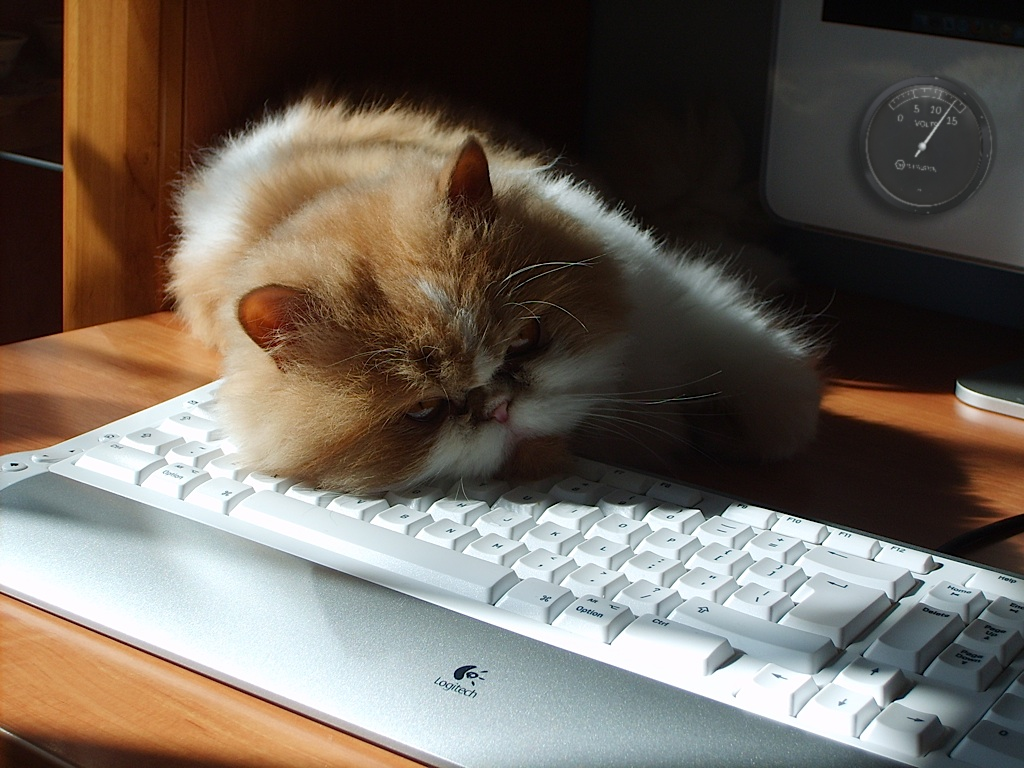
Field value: 13 V
